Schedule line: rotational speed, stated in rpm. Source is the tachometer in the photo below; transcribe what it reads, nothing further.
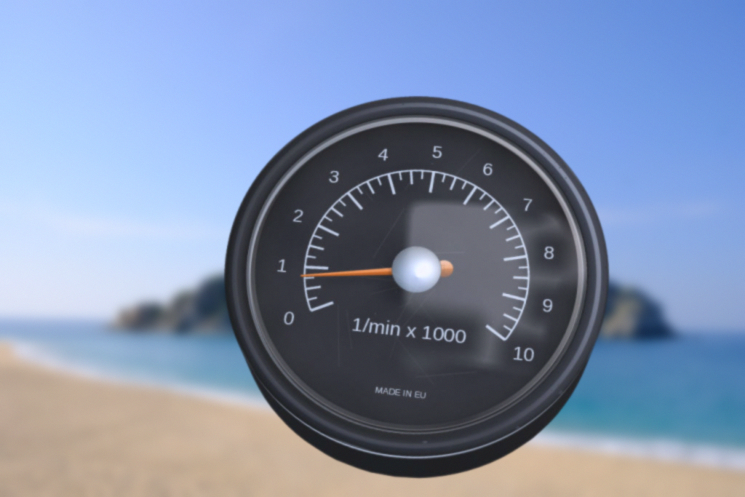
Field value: 750 rpm
